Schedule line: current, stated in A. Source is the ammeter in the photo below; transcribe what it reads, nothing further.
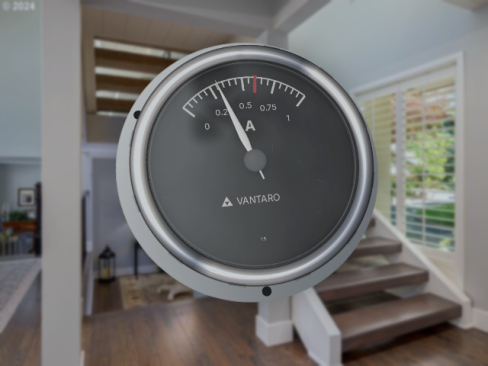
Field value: 0.3 A
